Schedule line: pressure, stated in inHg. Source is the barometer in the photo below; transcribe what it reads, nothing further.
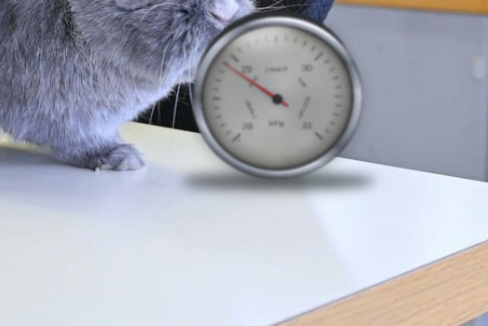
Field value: 28.9 inHg
